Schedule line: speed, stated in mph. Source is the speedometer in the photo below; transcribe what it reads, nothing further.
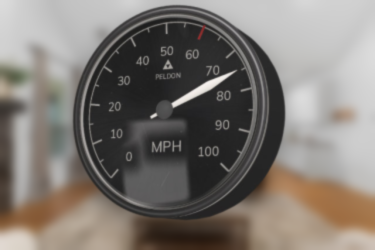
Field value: 75 mph
